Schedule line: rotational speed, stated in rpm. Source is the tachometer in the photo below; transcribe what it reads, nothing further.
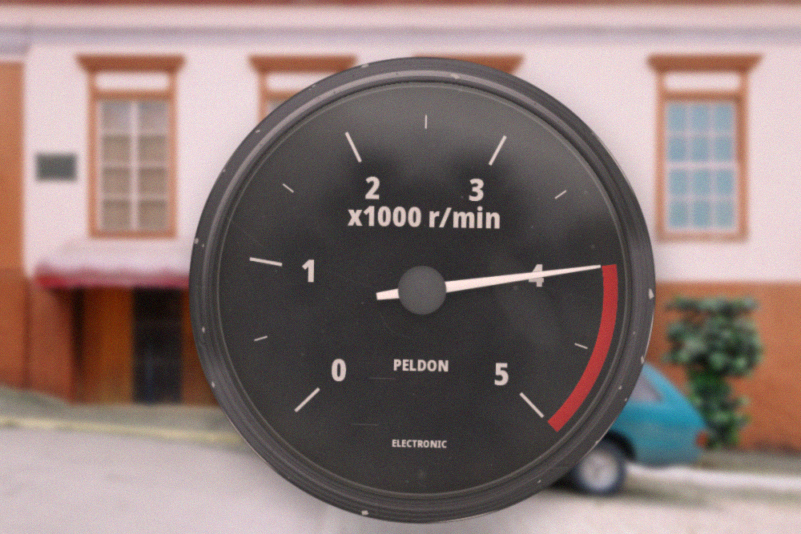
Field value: 4000 rpm
